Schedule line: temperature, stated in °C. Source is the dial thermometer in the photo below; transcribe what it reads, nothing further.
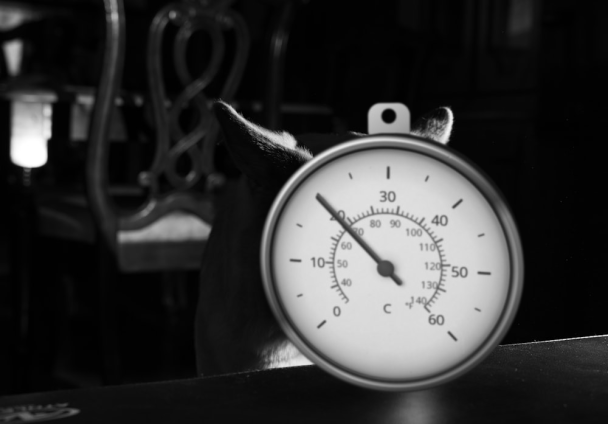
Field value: 20 °C
